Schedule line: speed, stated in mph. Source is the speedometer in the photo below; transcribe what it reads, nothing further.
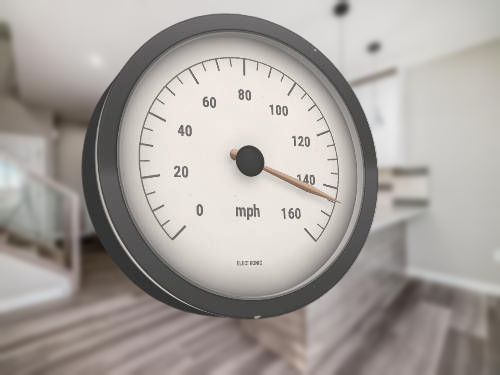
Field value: 145 mph
